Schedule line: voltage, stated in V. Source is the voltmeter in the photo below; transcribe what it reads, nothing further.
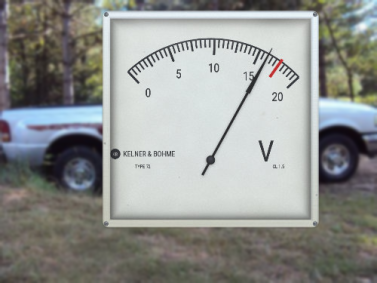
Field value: 16 V
